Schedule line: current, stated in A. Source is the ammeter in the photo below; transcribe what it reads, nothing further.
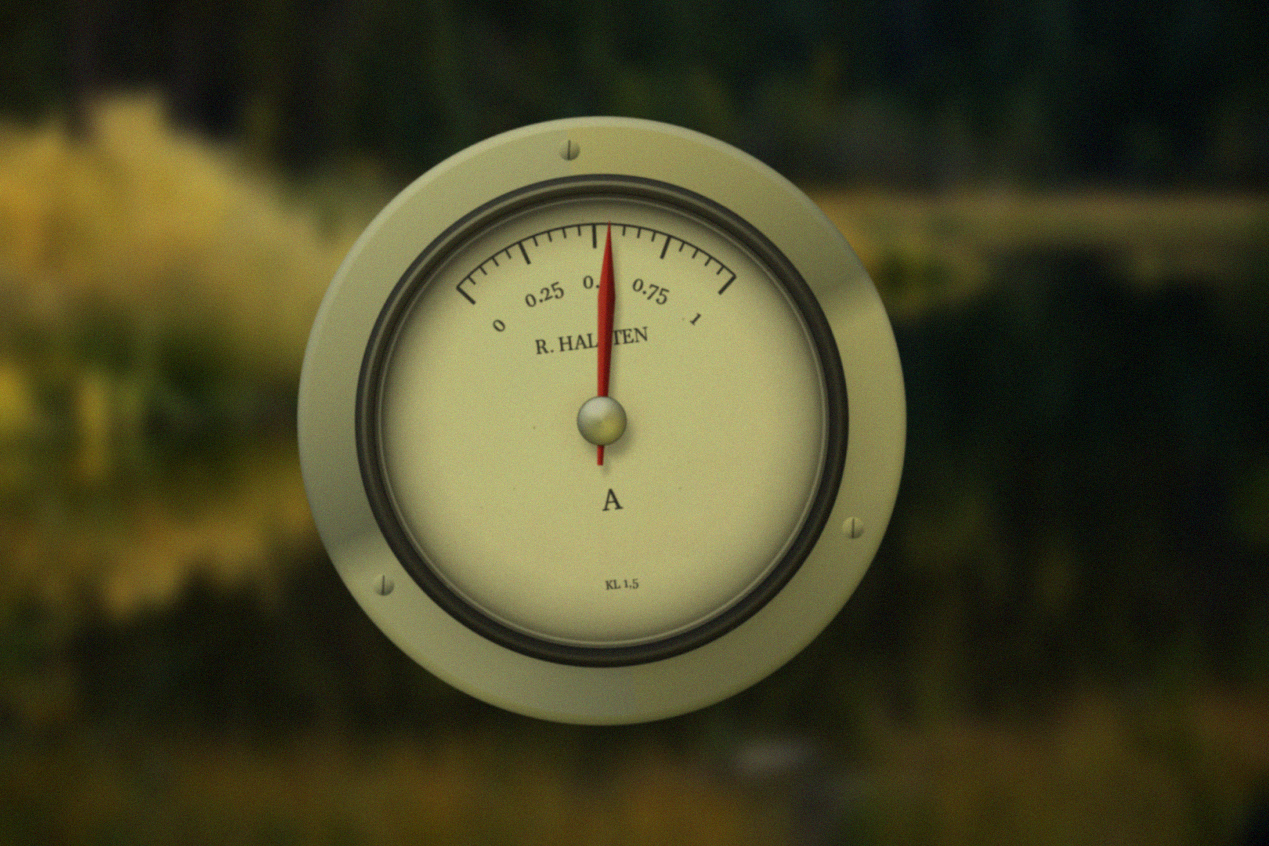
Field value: 0.55 A
